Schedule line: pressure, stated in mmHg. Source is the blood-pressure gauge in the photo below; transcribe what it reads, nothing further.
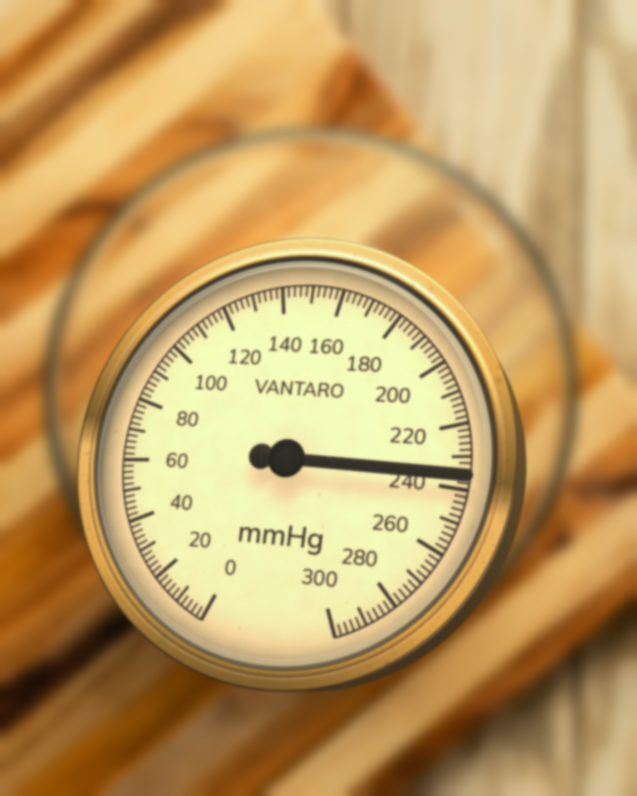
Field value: 236 mmHg
